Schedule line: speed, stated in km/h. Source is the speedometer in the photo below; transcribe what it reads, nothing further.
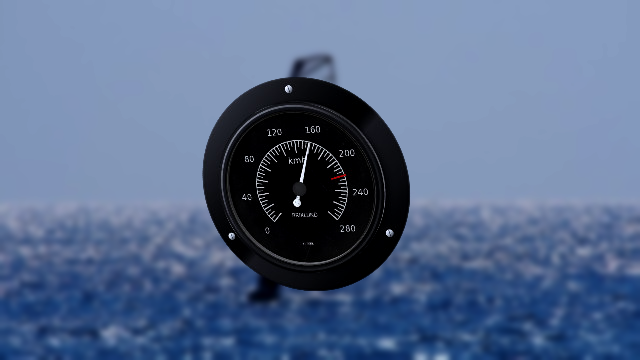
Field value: 160 km/h
